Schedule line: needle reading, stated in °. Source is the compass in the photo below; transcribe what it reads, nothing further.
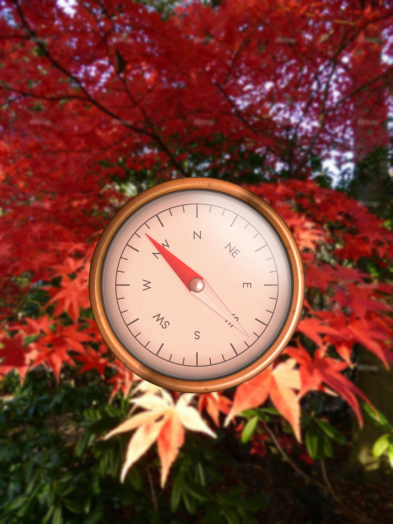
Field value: 315 °
